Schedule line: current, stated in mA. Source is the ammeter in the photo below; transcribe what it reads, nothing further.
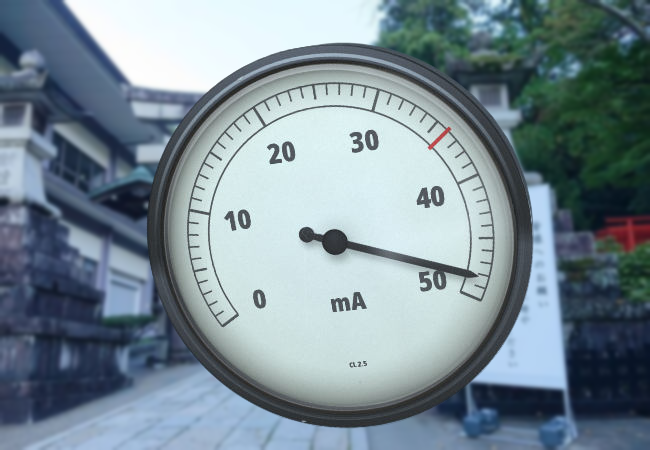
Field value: 48 mA
